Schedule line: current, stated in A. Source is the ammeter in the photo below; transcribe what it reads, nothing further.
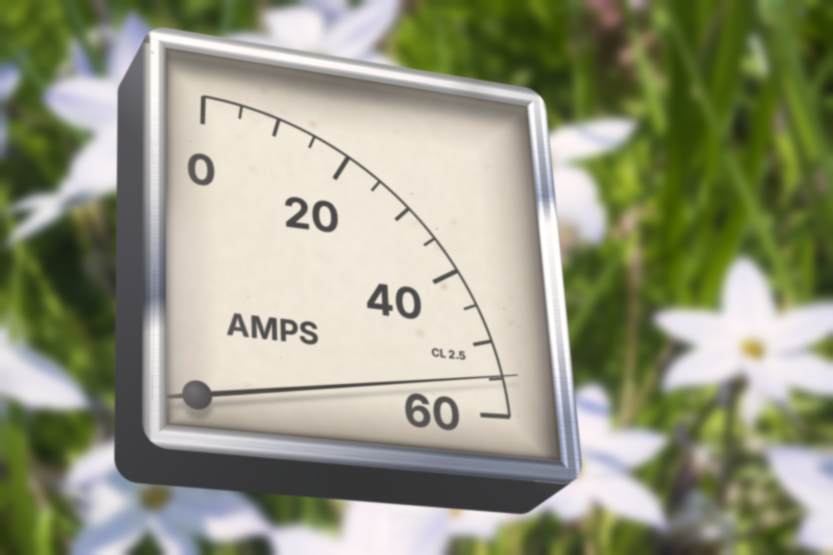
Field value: 55 A
